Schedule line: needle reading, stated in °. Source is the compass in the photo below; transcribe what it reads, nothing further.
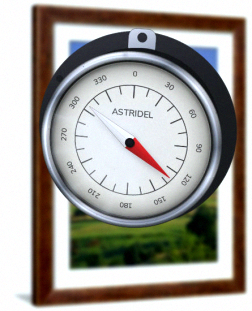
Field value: 127.5 °
